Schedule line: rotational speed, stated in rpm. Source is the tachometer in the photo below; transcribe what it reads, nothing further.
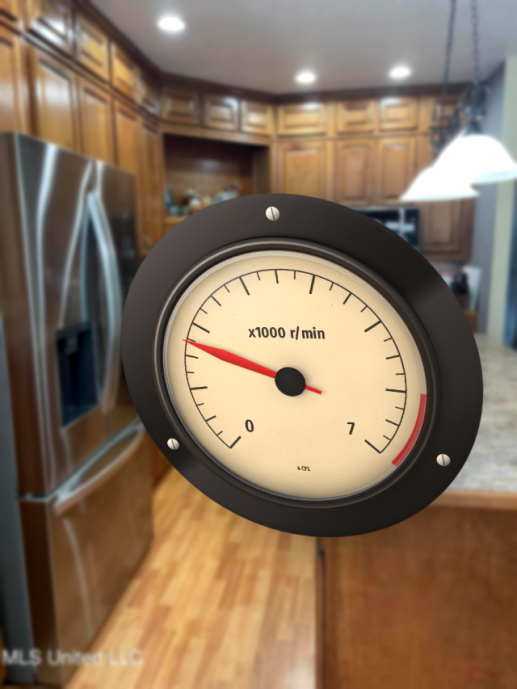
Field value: 1750 rpm
